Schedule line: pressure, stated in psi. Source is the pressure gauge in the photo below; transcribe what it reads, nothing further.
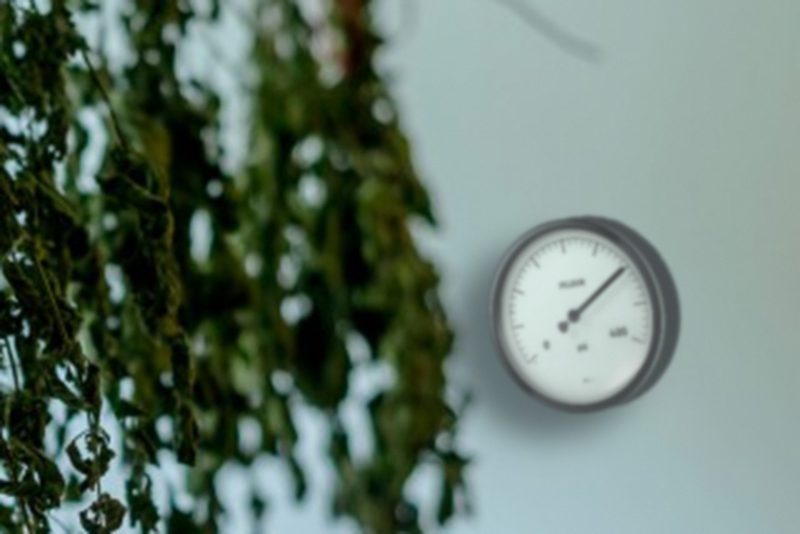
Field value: 300 psi
